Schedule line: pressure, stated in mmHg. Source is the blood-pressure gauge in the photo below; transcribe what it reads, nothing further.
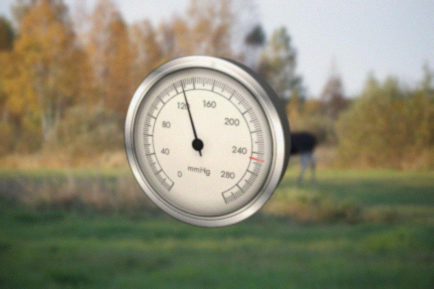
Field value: 130 mmHg
